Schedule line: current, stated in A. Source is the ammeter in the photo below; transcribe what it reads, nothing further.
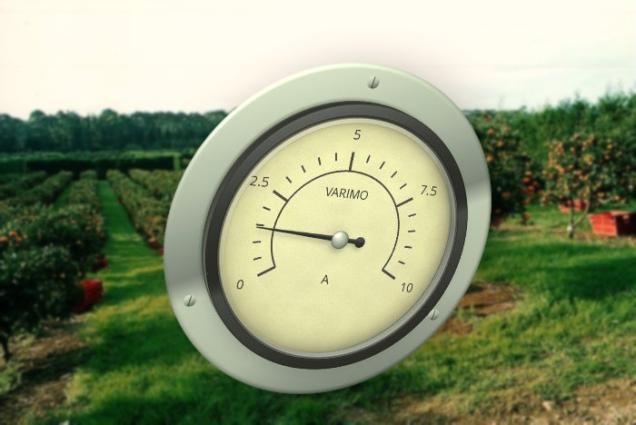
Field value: 1.5 A
